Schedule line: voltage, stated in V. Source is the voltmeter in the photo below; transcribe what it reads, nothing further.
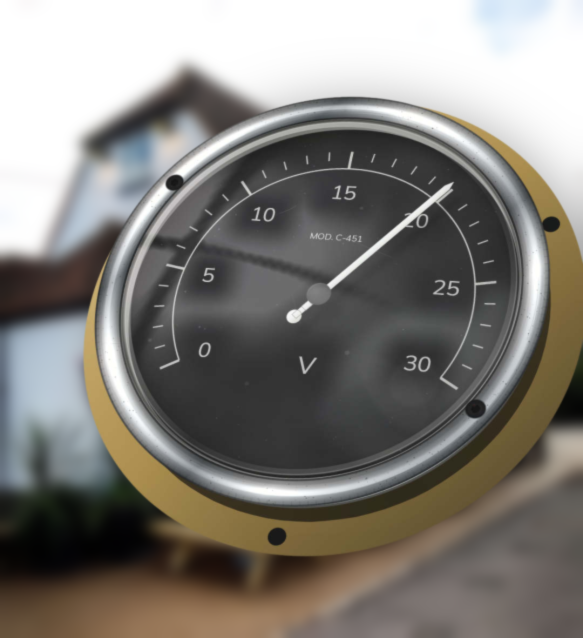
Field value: 20 V
